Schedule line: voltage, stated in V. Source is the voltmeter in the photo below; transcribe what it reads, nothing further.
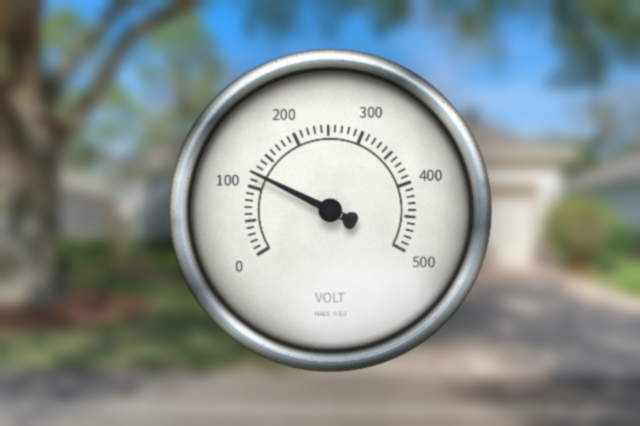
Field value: 120 V
